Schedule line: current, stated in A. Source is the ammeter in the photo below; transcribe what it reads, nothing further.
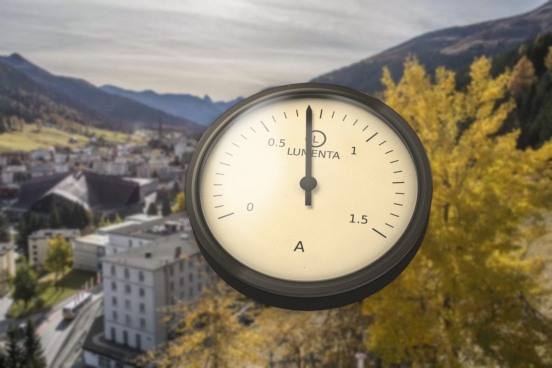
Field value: 0.7 A
